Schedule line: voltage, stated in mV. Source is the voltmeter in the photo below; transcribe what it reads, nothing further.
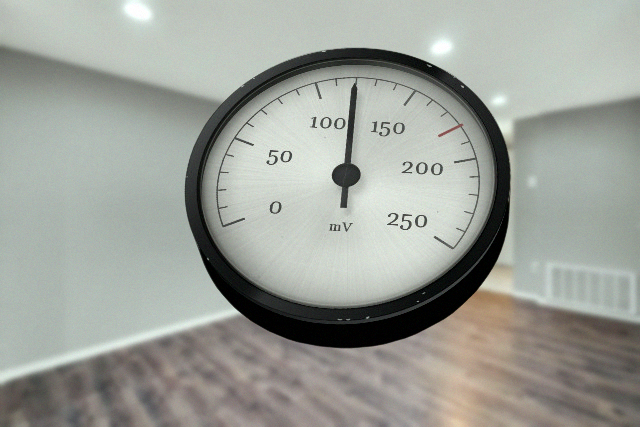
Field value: 120 mV
